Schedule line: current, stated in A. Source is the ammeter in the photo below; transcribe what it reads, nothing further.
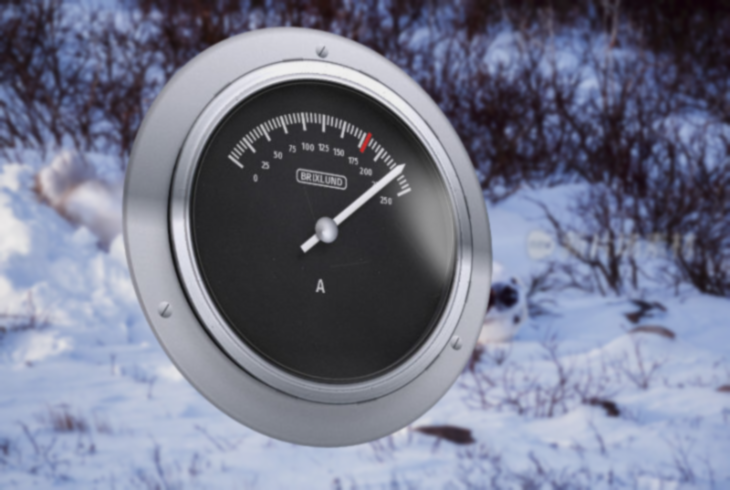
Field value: 225 A
